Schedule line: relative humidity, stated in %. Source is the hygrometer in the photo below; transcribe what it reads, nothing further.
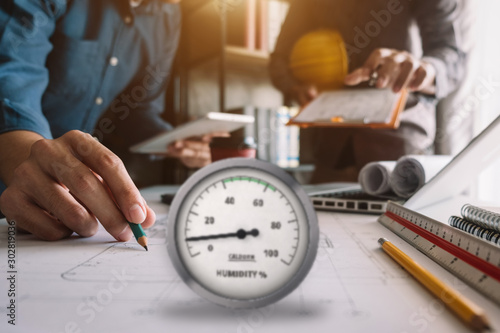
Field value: 8 %
